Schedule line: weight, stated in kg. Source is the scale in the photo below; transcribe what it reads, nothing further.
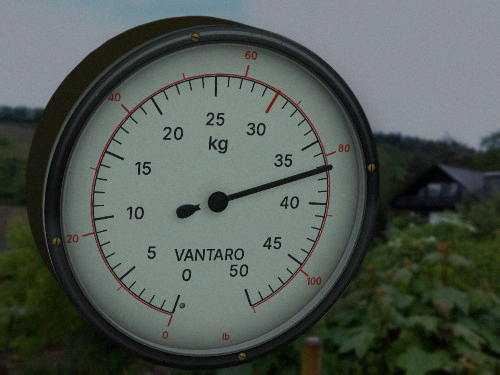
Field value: 37 kg
